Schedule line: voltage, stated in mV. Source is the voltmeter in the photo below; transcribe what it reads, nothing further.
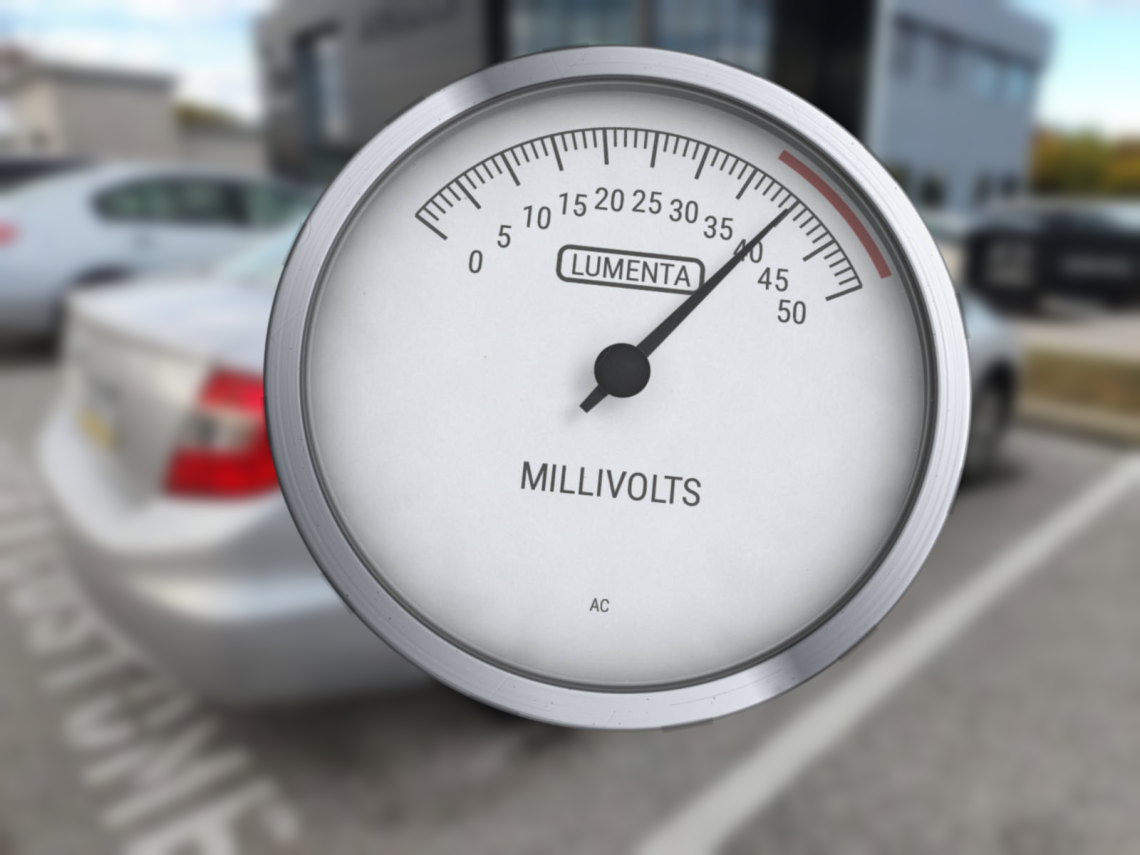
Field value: 40 mV
